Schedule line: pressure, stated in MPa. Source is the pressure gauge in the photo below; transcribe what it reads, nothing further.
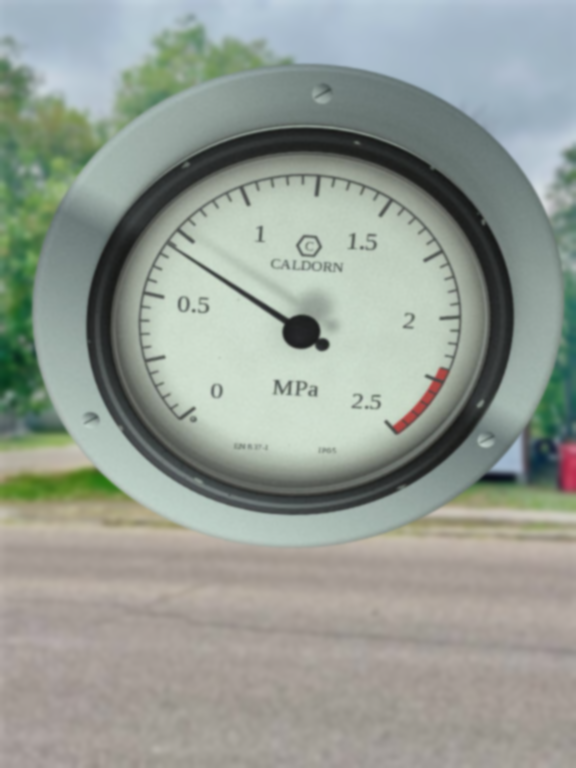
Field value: 0.7 MPa
